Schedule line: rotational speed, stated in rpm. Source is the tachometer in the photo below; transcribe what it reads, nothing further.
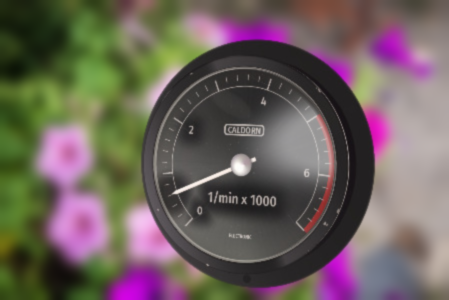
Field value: 600 rpm
